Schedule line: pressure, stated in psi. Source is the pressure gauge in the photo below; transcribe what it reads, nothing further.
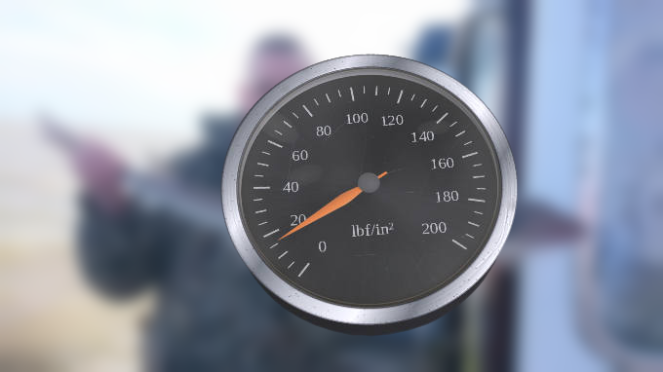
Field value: 15 psi
